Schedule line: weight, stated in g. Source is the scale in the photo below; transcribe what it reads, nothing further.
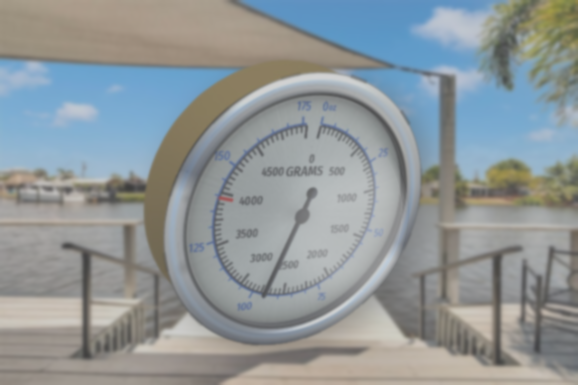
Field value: 2750 g
